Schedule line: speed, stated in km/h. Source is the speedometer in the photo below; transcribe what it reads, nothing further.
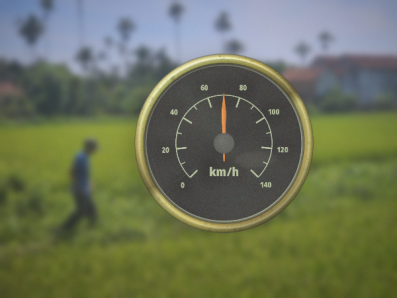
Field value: 70 km/h
